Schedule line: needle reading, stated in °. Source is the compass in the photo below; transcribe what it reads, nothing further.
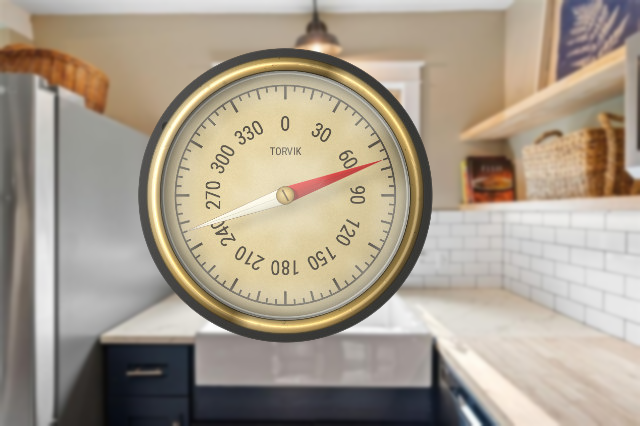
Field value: 70 °
